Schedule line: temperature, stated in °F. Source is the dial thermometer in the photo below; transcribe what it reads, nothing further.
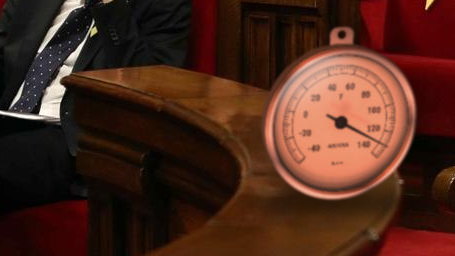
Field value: 130 °F
